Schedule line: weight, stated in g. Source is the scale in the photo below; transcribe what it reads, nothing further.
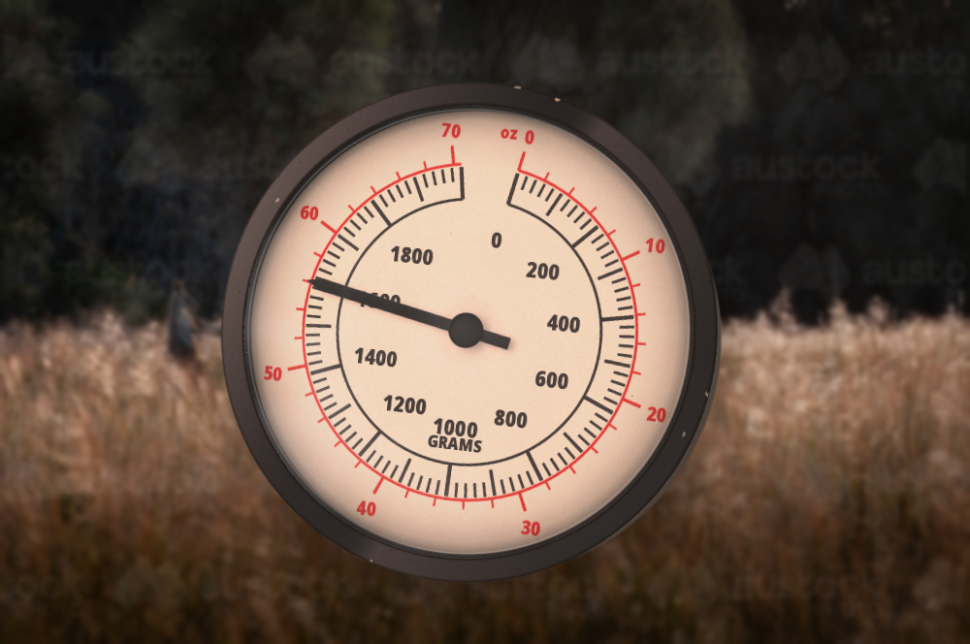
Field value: 1590 g
